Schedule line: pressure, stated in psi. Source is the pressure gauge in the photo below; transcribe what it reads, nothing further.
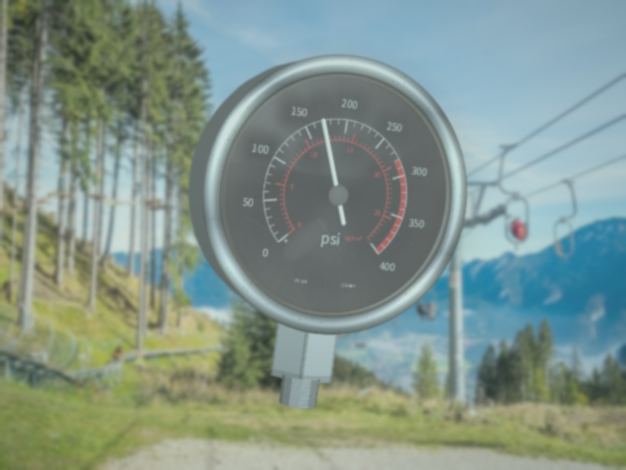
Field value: 170 psi
